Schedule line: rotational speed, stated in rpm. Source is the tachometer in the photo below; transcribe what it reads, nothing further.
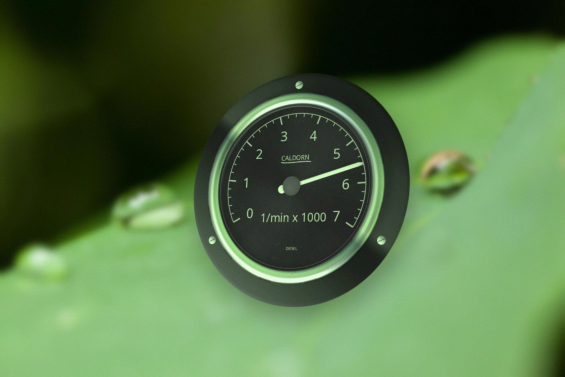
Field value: 5600 rpm
